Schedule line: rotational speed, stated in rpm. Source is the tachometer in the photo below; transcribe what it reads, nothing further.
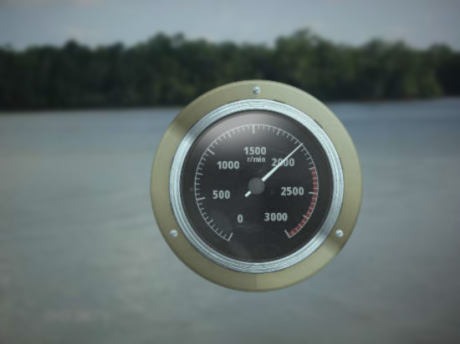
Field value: 2000 rpm
